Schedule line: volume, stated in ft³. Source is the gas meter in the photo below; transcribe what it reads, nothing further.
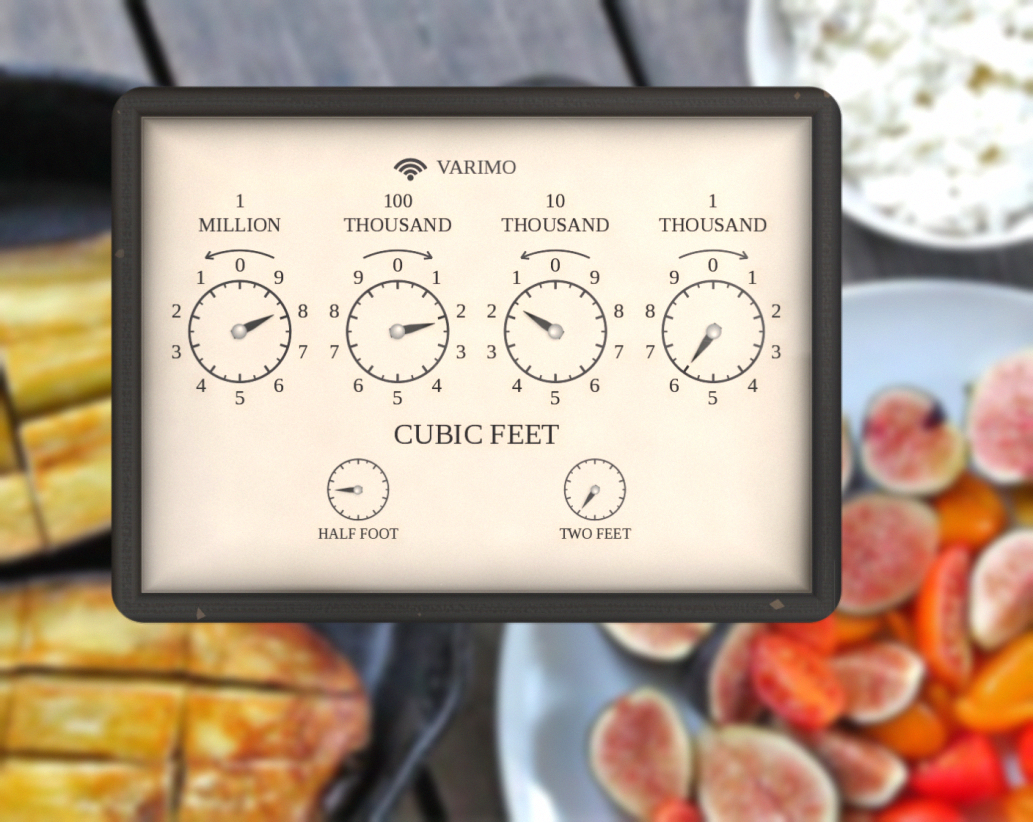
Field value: 821600 ft³
